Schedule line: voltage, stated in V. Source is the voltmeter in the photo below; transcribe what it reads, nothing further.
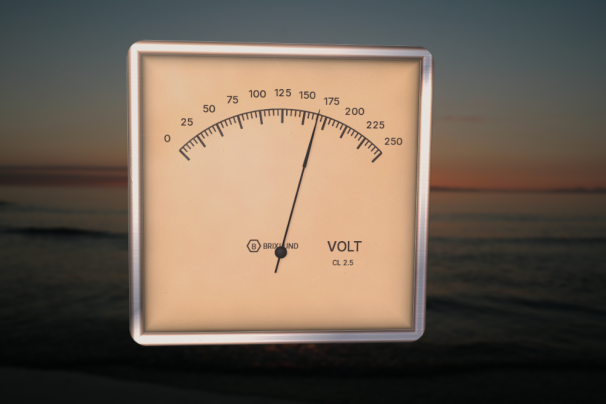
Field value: 165 V
